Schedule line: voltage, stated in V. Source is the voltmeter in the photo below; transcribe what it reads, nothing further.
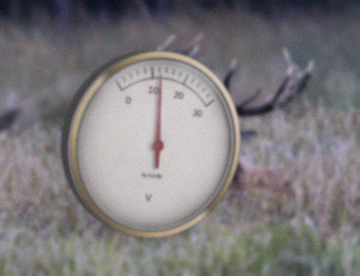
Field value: 12 V
